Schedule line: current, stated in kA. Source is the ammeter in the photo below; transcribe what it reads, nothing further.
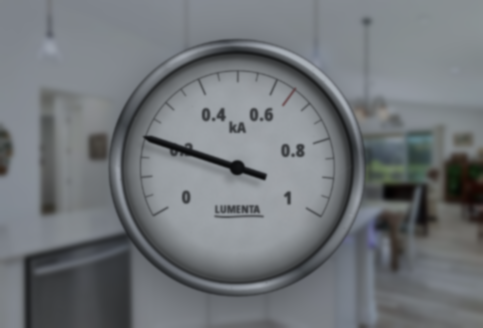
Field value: 0.2 kA
